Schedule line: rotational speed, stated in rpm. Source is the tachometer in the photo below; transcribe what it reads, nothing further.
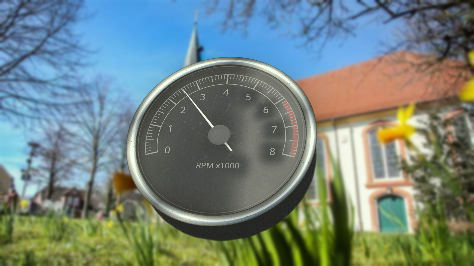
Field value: 2500 rpm
